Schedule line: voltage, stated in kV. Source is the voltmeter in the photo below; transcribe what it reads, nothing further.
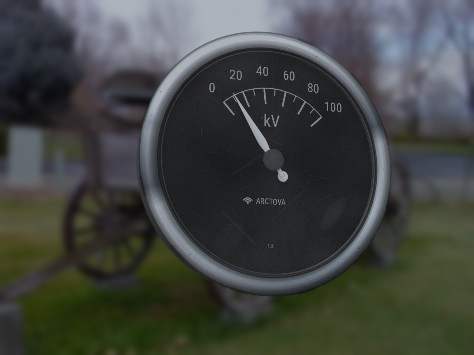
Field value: 10 kV
